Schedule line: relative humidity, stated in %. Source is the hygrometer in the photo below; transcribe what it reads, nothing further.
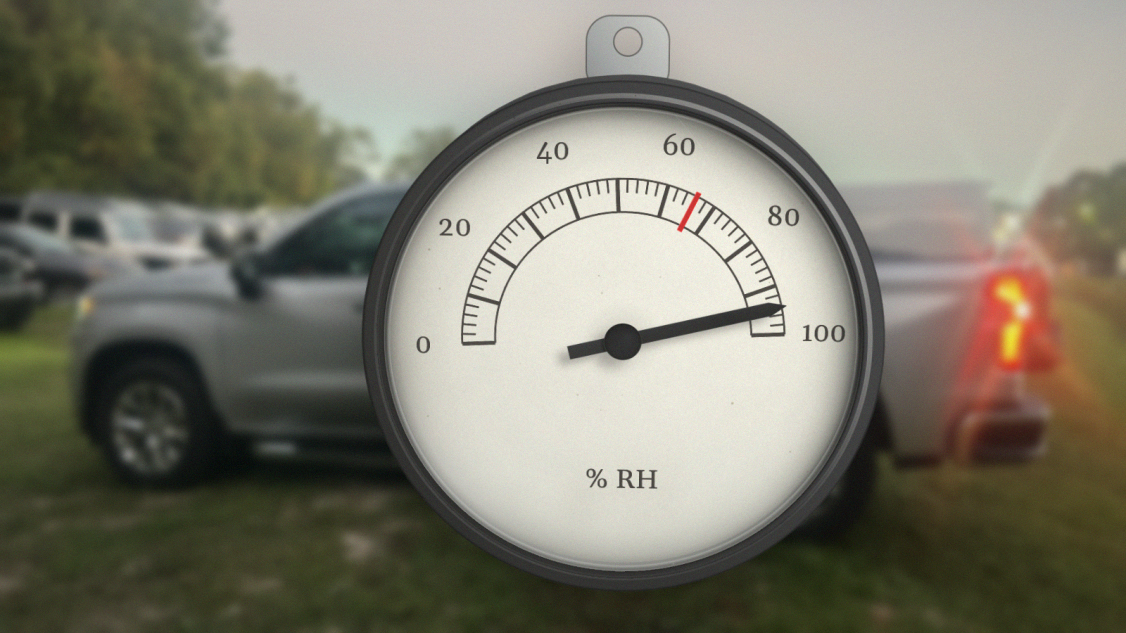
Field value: 94 %
